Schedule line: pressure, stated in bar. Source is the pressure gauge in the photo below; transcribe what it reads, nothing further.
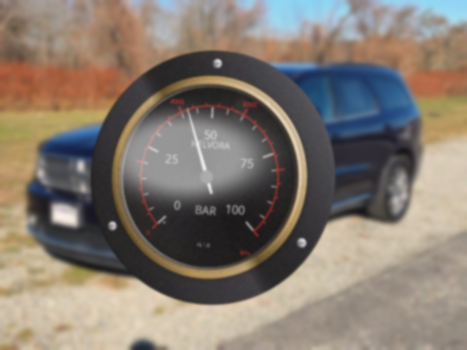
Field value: 42.5 bar
